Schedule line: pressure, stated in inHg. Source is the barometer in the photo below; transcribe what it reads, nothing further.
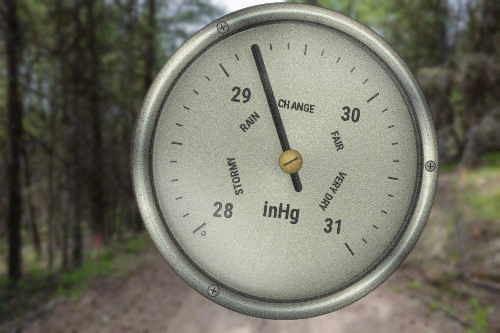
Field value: 29.2 inHg
